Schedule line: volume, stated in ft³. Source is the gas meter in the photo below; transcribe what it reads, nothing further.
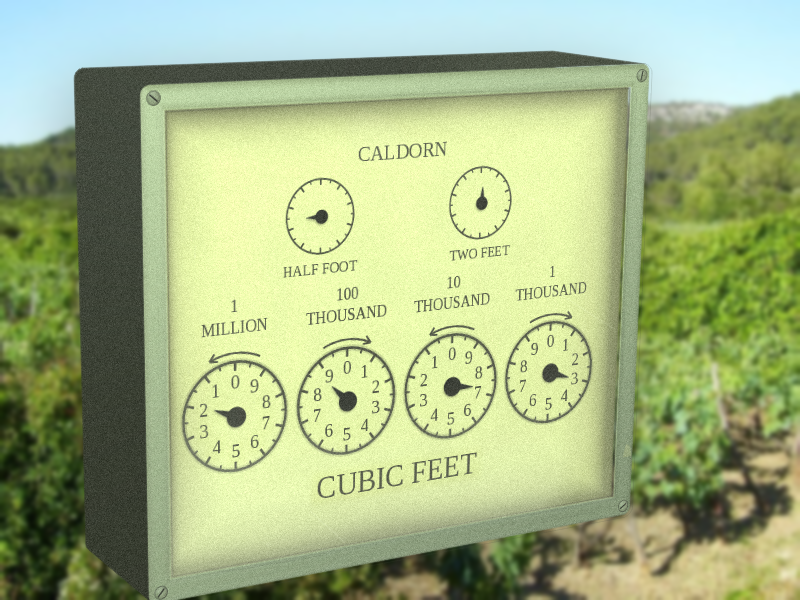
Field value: 187300 ft³
